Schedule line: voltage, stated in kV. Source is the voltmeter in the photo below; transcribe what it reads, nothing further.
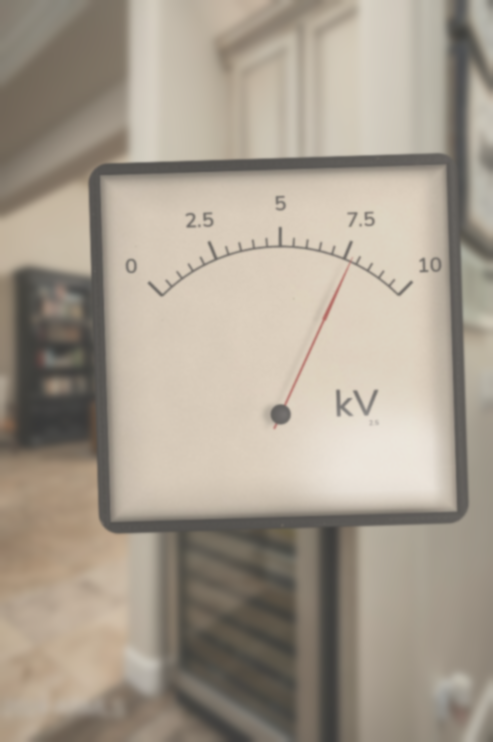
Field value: 7.75 kV
